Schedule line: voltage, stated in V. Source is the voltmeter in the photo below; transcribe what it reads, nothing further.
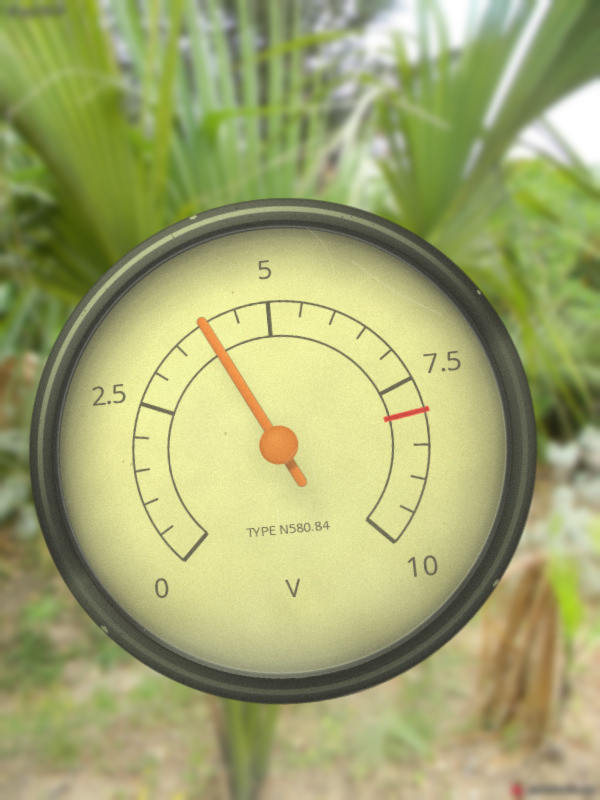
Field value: 4 V
